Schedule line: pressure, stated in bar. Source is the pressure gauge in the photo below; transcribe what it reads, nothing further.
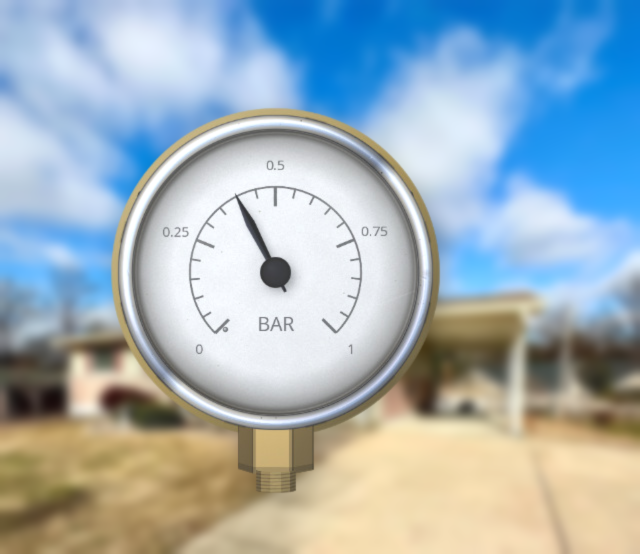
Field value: 0.4 bar
